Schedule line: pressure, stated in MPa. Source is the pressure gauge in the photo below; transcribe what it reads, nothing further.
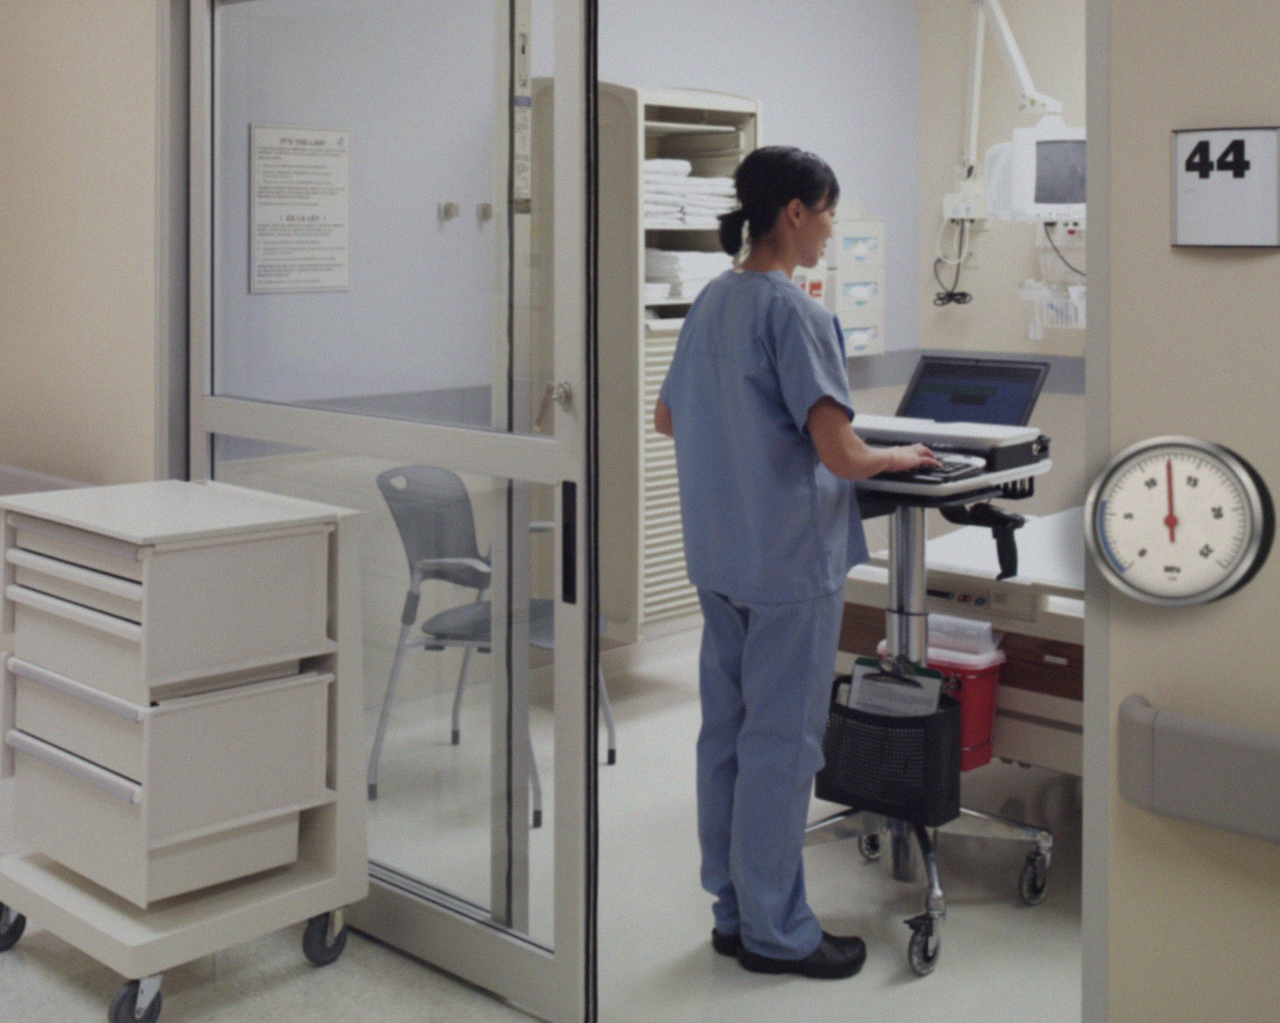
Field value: 12.5 MPa
